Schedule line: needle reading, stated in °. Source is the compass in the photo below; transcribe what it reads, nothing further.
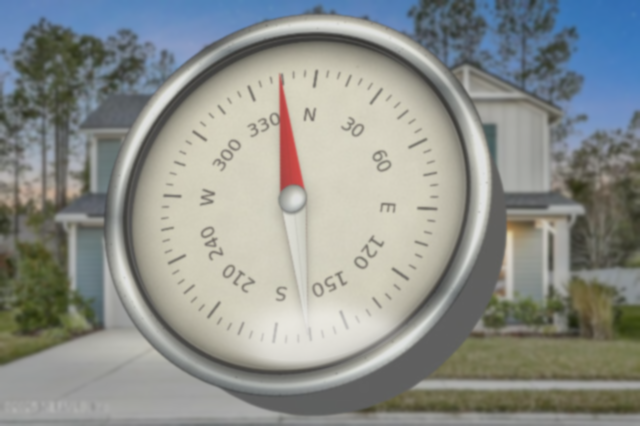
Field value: 345 °
